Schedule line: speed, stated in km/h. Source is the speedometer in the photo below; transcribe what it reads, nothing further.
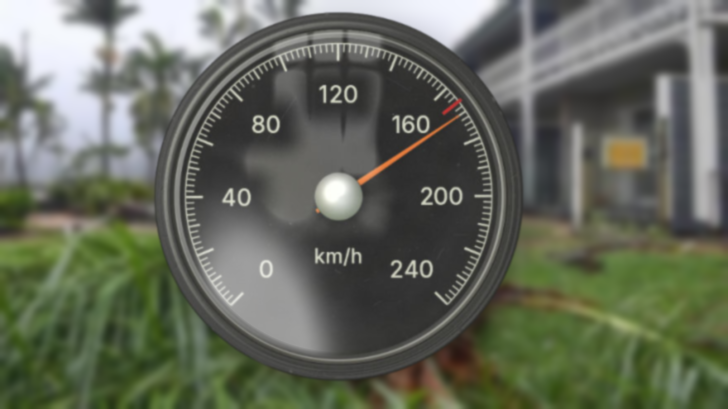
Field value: 170 km/h
